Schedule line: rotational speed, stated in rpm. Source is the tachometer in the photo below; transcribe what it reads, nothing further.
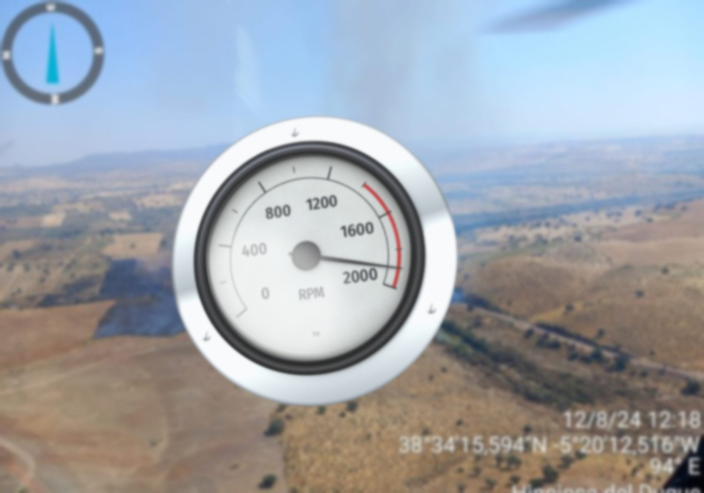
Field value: 1900 rpm
